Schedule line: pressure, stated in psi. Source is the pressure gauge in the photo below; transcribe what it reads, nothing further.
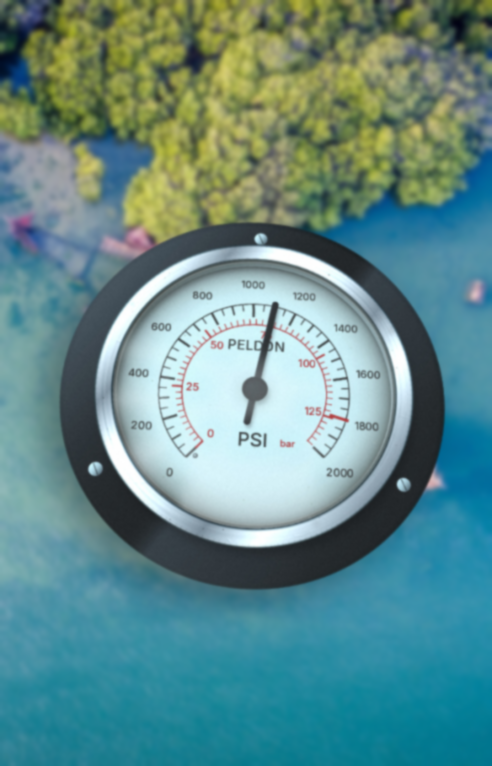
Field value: 1100 psi
